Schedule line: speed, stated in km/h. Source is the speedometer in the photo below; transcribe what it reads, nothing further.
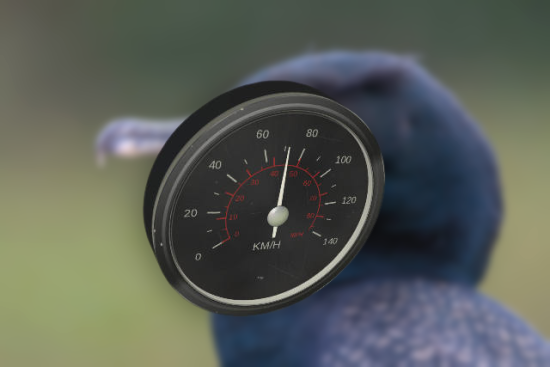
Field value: 70 km/h
